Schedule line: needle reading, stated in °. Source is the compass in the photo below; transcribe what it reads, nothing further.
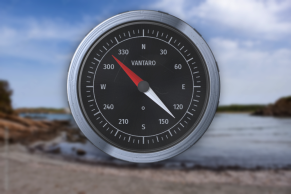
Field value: 315 °
